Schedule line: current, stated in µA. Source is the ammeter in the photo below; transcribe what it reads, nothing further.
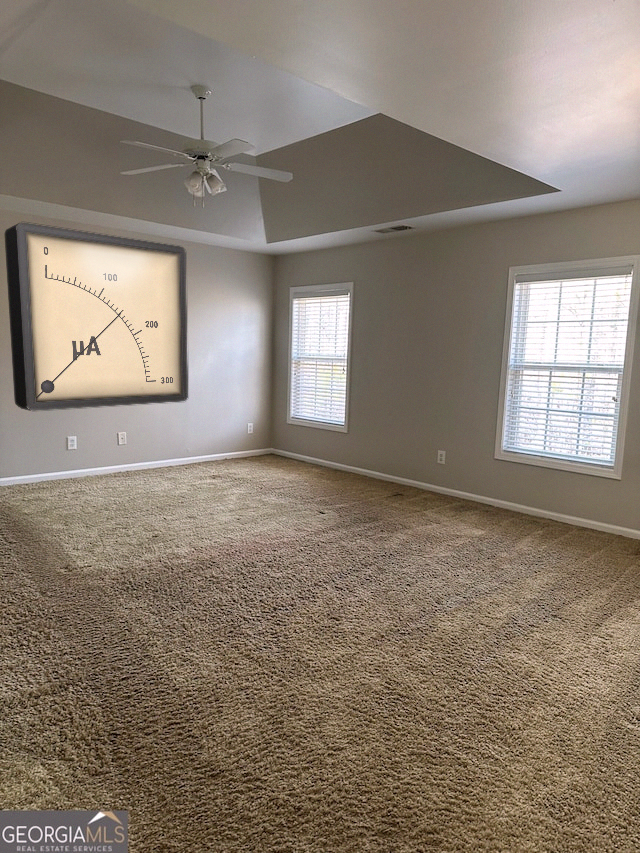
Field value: 150 µA
